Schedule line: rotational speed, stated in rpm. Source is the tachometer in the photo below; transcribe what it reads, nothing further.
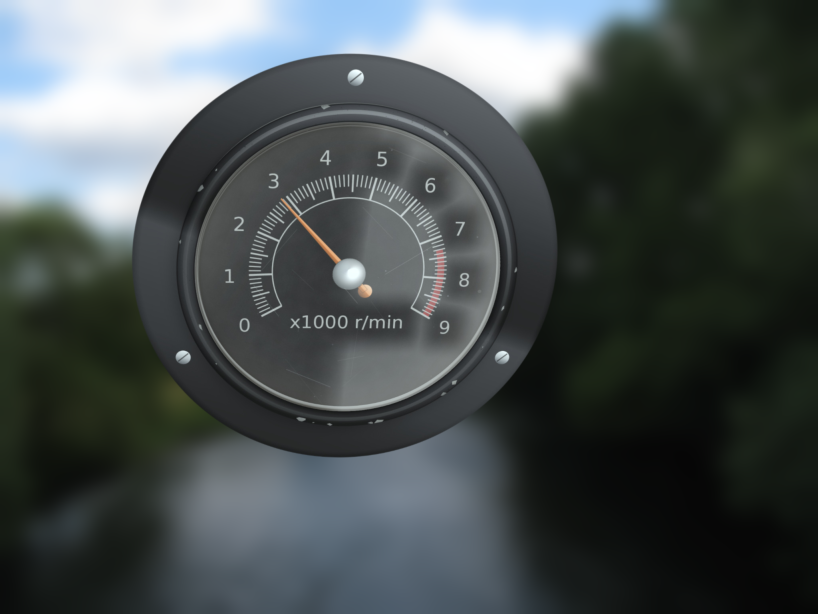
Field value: 2900 rpm
